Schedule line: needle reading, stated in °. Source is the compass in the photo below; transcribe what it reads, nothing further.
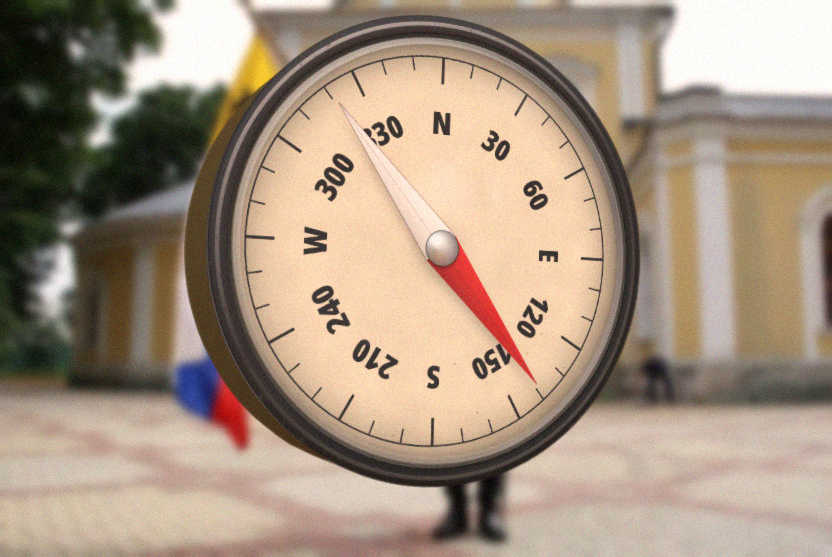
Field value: 140 °
